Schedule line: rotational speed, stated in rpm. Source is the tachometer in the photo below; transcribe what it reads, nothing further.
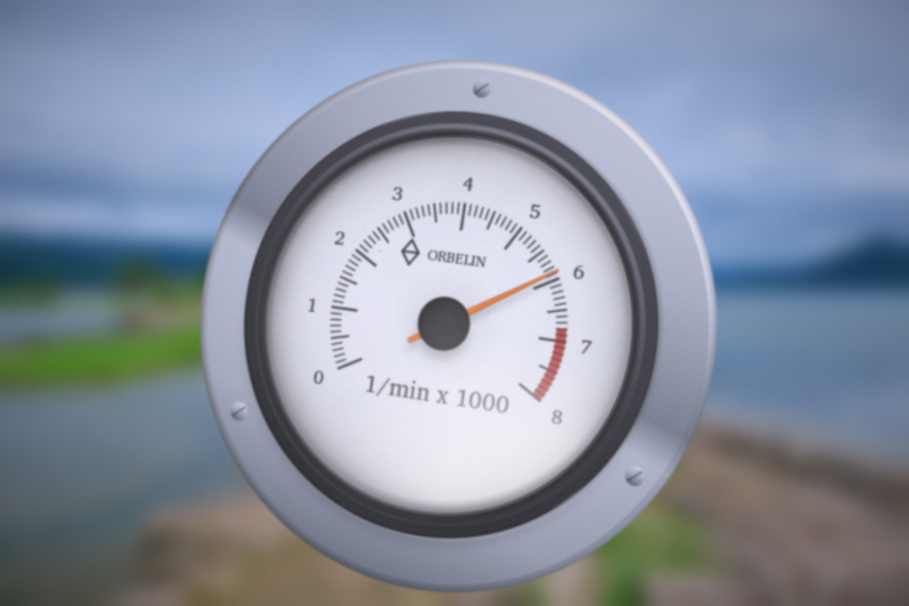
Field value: 5900 rpm
